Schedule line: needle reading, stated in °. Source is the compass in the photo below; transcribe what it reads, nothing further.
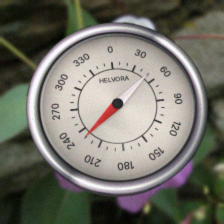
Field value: 230 °
